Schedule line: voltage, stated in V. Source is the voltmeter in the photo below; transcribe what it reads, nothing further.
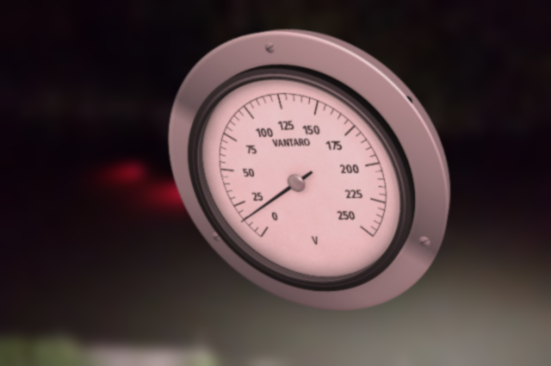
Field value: 15 V
